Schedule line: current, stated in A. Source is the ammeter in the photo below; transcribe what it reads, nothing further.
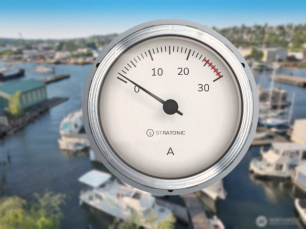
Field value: 1 A
